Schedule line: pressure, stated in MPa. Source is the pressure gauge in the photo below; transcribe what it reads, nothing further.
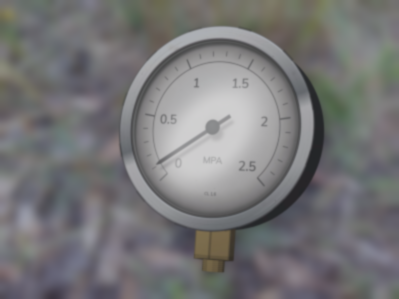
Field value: 0.1 MPa
